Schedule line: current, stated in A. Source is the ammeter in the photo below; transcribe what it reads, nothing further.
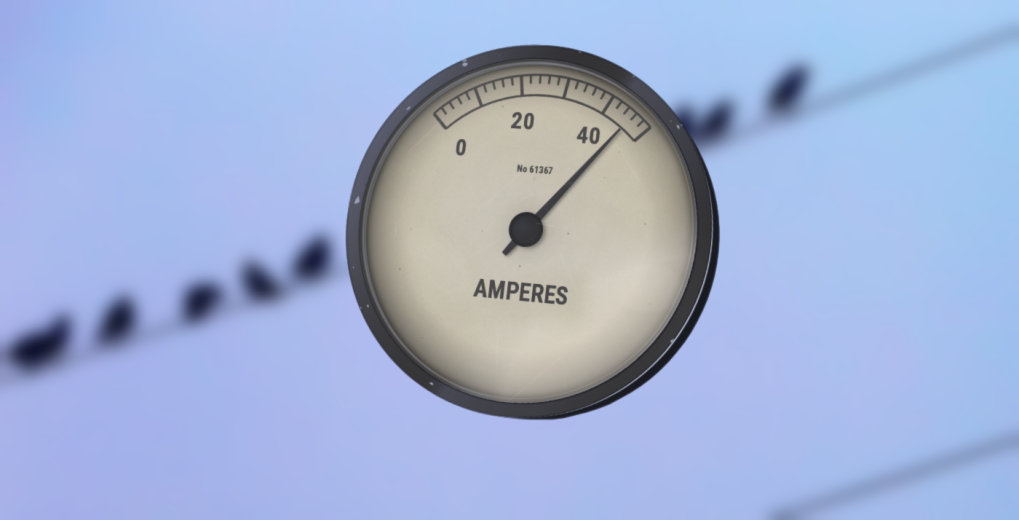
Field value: 46 A
